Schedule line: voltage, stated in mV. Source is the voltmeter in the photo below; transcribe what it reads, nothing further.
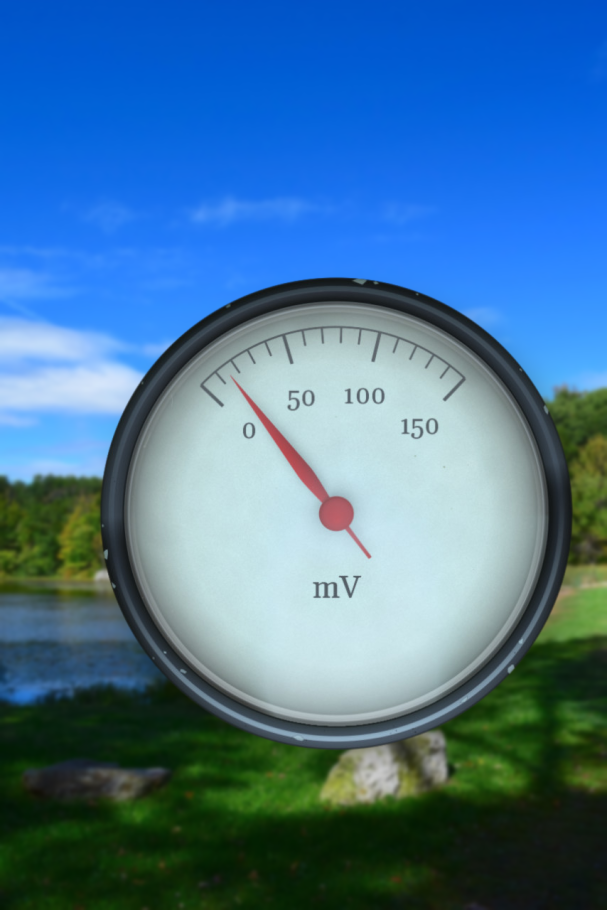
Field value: 15 mV
